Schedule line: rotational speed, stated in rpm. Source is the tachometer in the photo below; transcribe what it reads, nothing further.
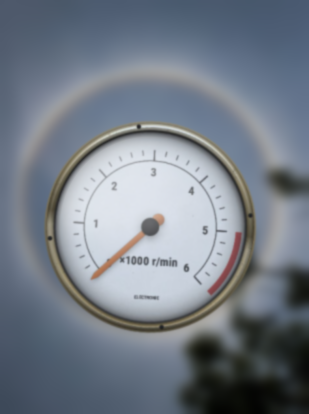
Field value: 0 rpm
